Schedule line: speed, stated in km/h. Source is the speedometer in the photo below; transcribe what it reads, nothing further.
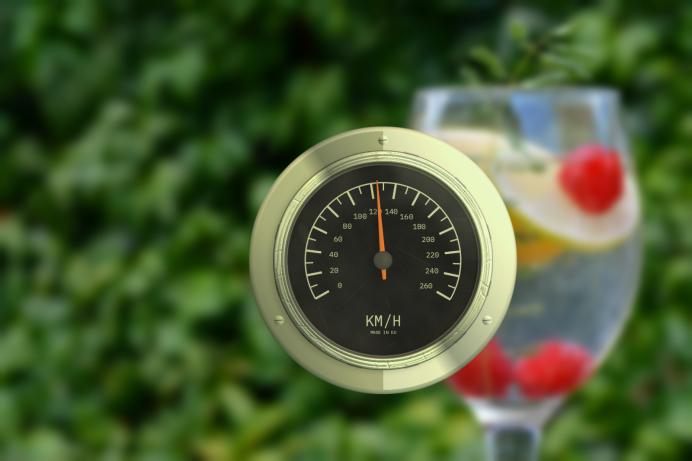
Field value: 125 km/h
